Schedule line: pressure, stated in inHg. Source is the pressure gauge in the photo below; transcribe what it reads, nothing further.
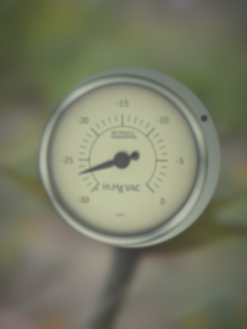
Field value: -27 inHg
